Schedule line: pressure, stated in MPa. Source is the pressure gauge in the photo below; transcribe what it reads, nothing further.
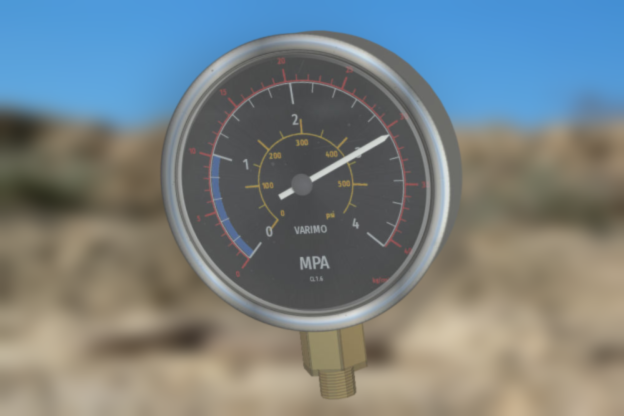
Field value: 3 MPa
